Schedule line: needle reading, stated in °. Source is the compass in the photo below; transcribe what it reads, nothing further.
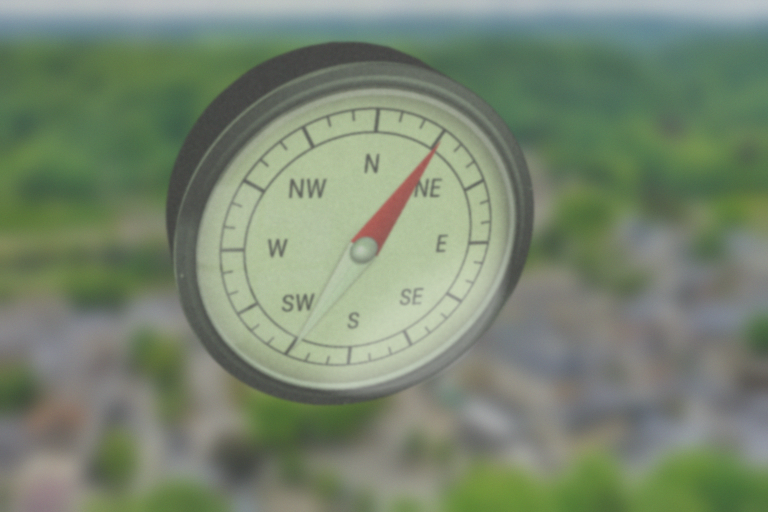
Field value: 30 °
